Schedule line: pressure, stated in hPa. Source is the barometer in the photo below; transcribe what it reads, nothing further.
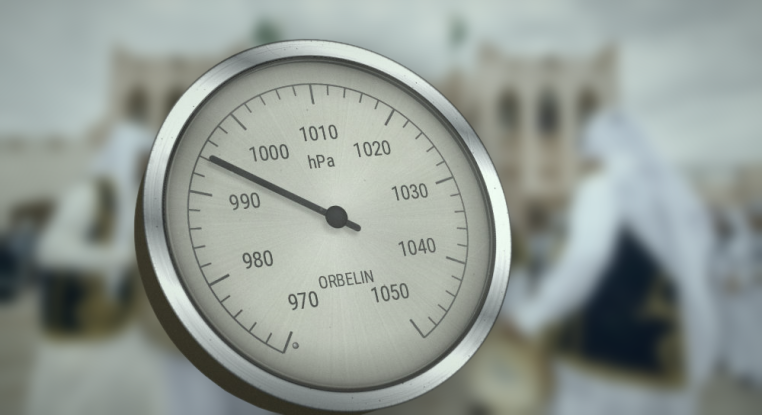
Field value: 994 hPa
